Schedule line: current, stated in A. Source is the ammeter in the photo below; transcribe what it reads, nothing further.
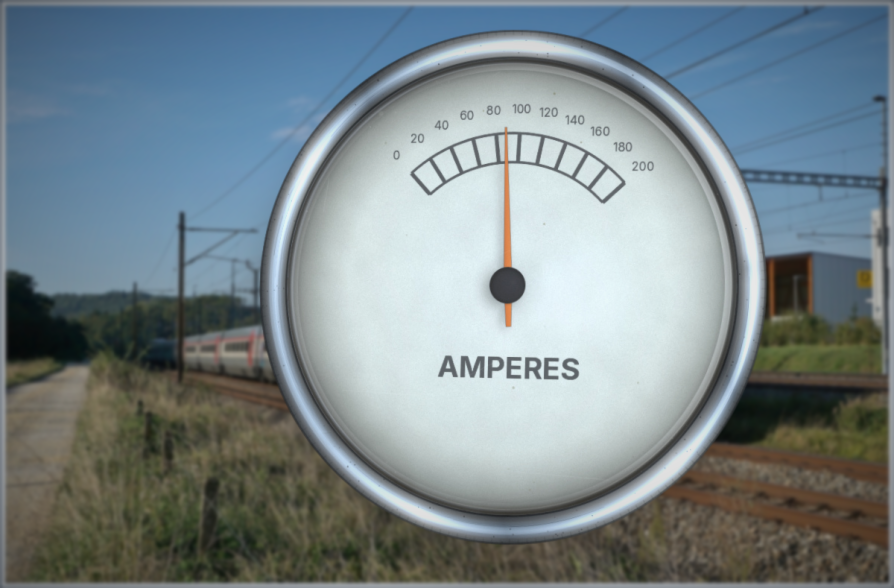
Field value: 90 A
